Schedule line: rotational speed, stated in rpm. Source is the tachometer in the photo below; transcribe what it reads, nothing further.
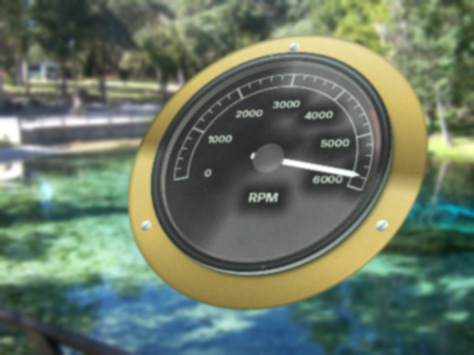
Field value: 5800 rpm
